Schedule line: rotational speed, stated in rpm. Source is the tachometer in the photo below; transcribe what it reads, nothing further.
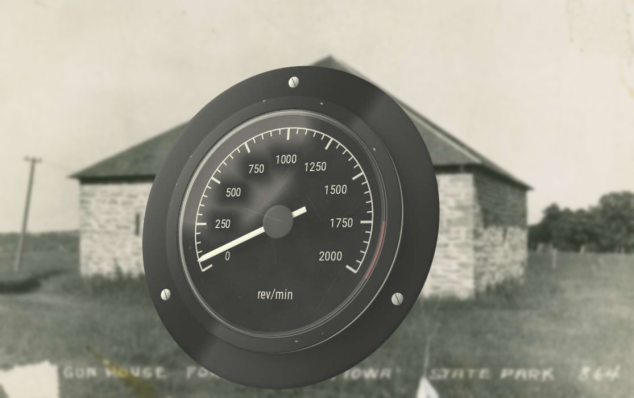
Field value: 50 rpm
